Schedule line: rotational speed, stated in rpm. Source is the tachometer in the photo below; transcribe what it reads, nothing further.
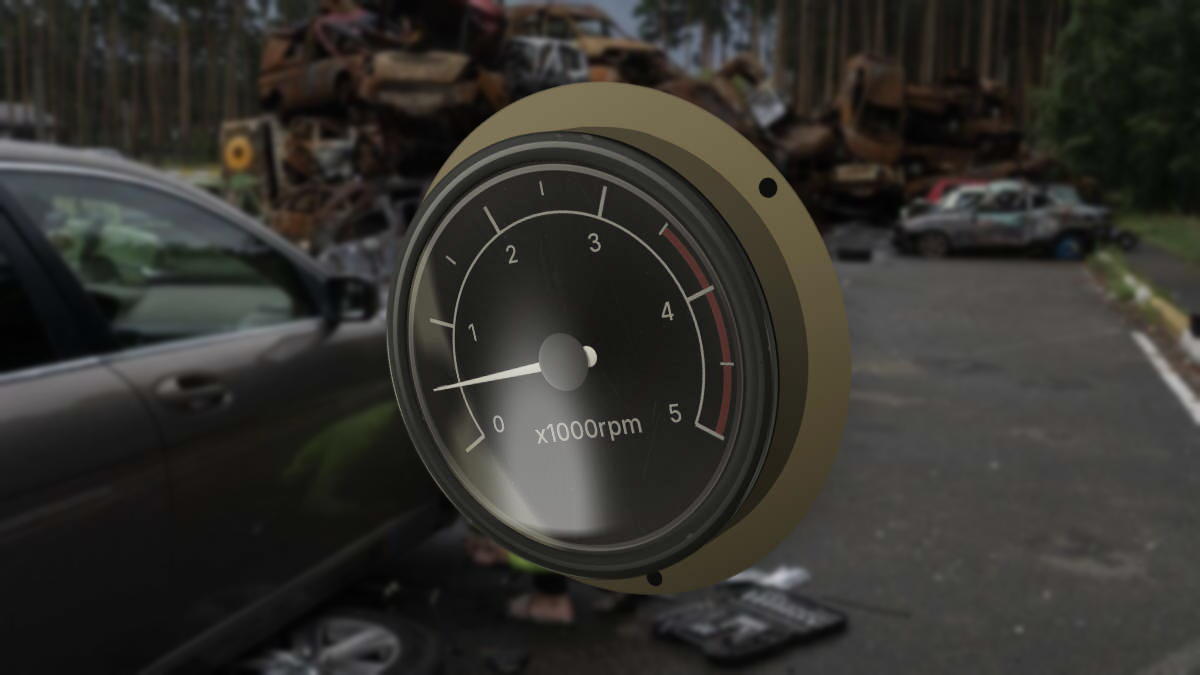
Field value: 500 rpm
